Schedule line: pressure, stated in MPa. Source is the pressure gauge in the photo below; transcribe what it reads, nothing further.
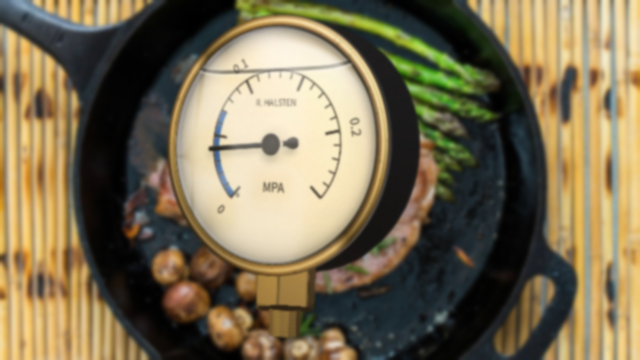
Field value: 0.04 MPa
